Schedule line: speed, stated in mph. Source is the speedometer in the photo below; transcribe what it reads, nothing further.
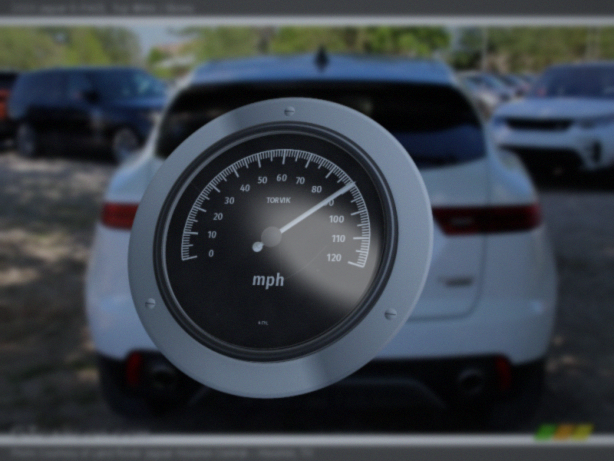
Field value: 90 mph
